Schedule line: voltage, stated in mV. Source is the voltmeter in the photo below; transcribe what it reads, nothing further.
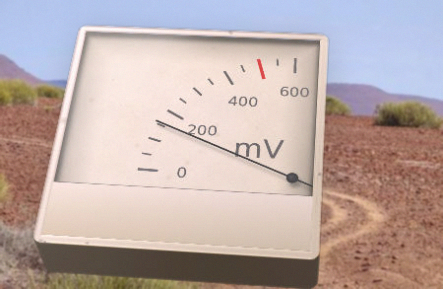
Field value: 150 mV
